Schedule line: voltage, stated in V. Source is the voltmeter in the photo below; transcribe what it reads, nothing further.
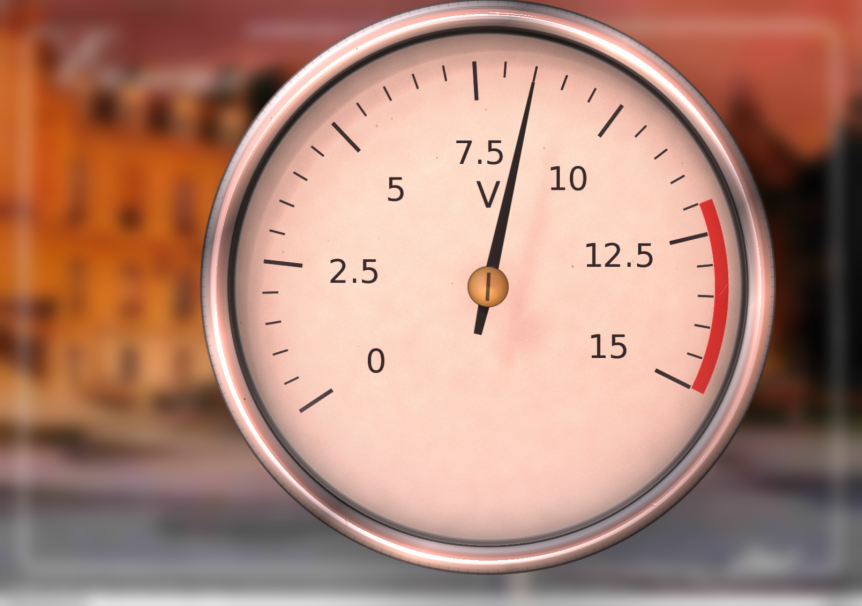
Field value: 8.5 V
